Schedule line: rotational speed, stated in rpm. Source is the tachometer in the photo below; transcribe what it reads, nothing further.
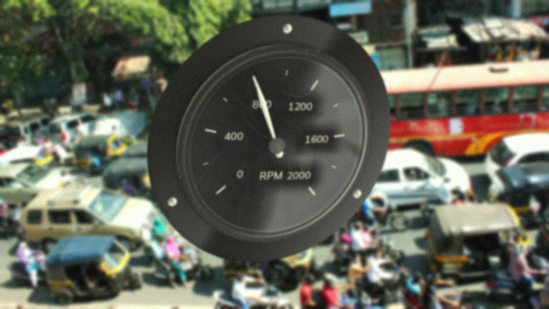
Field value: 800 rpm
